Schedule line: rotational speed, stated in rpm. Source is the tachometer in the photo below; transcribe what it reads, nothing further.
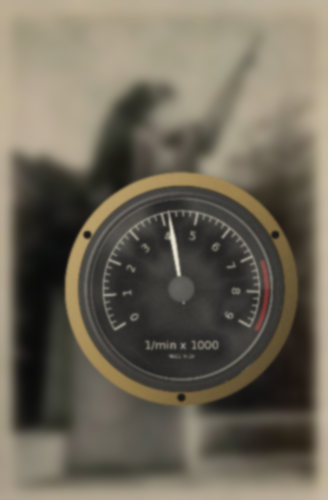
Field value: 4200 rpm
